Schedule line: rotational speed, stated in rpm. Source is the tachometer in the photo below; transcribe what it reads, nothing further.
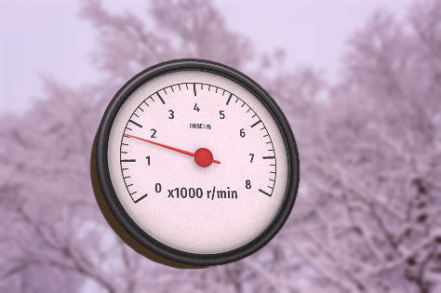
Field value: 1600 rpm
